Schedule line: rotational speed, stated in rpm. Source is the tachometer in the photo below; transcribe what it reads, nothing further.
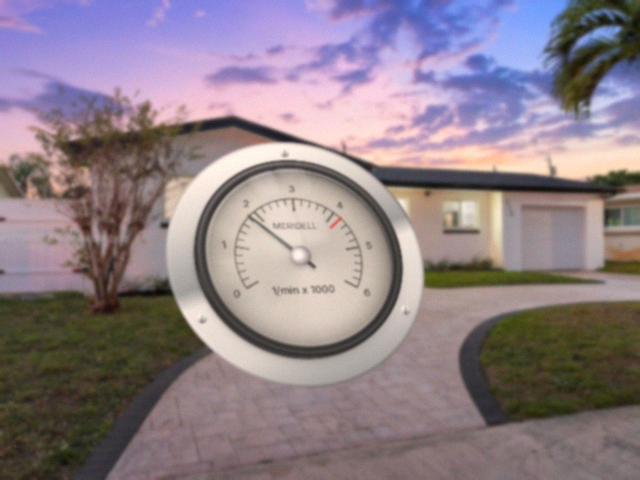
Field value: 1800 rpm
